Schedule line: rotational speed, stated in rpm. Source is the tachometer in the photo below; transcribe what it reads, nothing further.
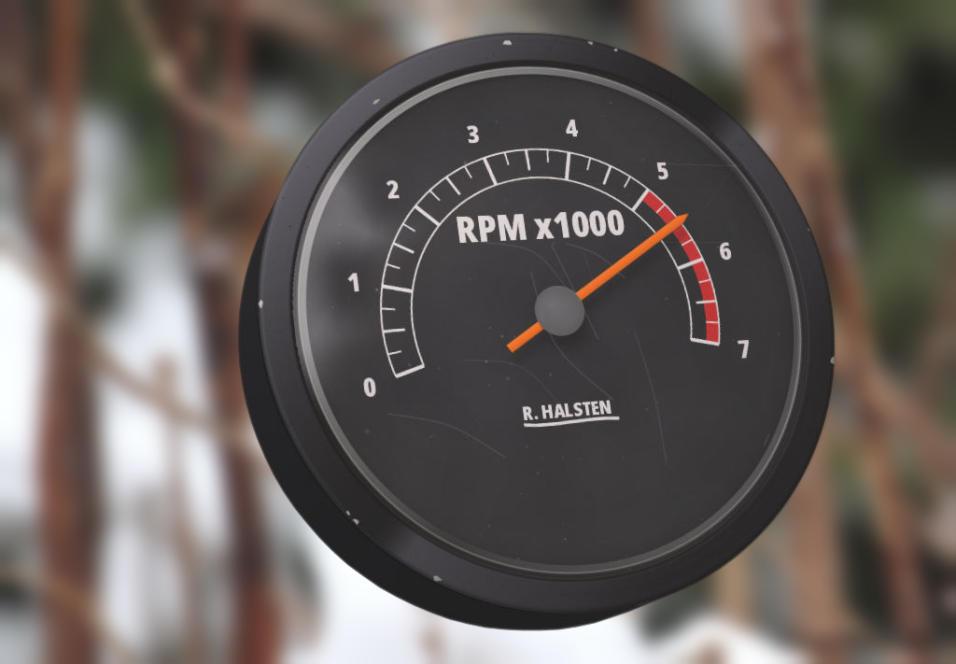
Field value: 5500 rpm
